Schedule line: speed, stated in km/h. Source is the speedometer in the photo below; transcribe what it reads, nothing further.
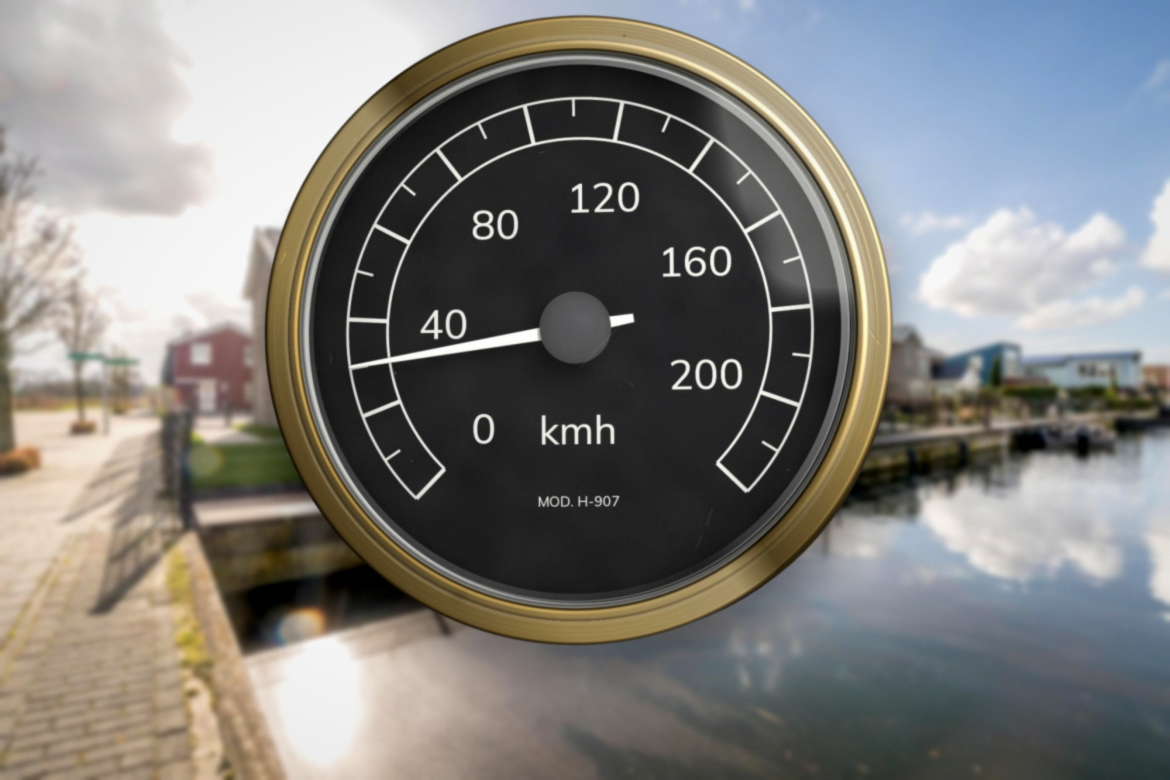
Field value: 30 km/h
